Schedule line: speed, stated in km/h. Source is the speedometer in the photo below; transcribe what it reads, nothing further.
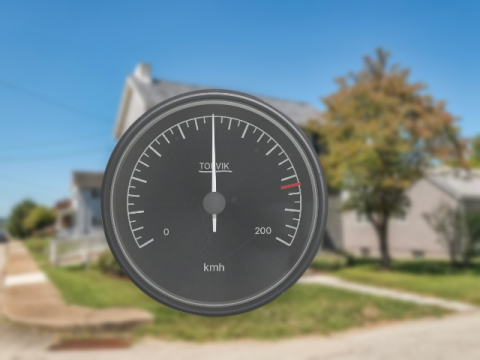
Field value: 100 km/h
